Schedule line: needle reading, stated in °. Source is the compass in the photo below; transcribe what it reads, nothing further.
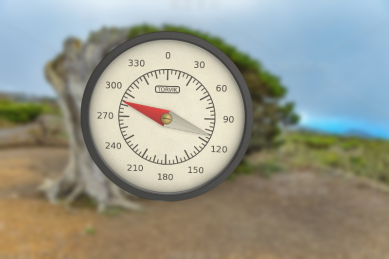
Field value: 290 °
